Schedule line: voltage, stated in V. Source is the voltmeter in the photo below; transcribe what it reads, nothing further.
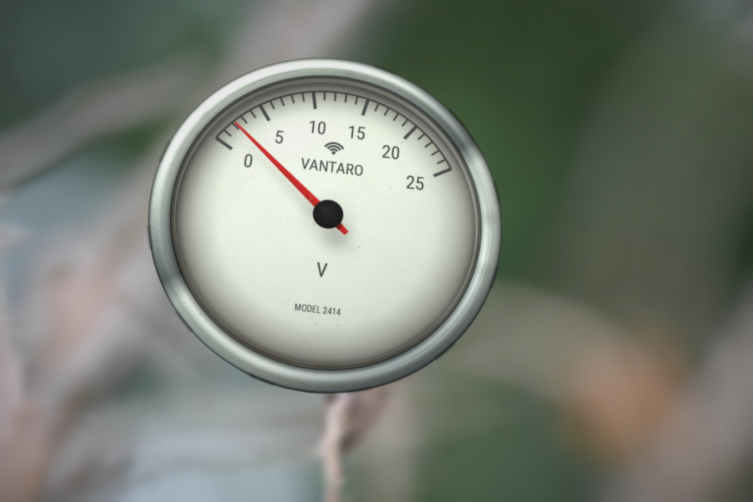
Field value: 2 V
